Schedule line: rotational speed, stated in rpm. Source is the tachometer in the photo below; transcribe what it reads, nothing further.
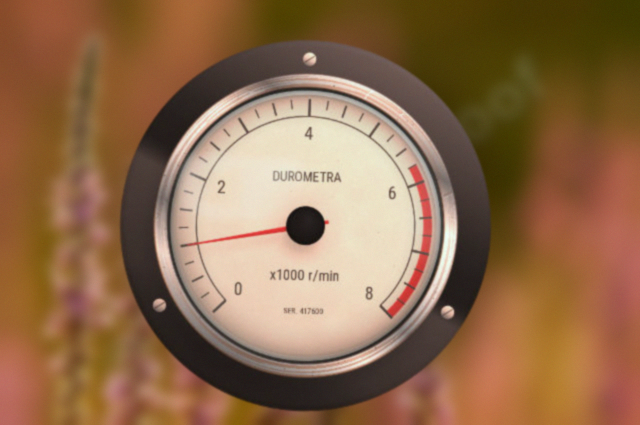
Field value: 1000 rpm
